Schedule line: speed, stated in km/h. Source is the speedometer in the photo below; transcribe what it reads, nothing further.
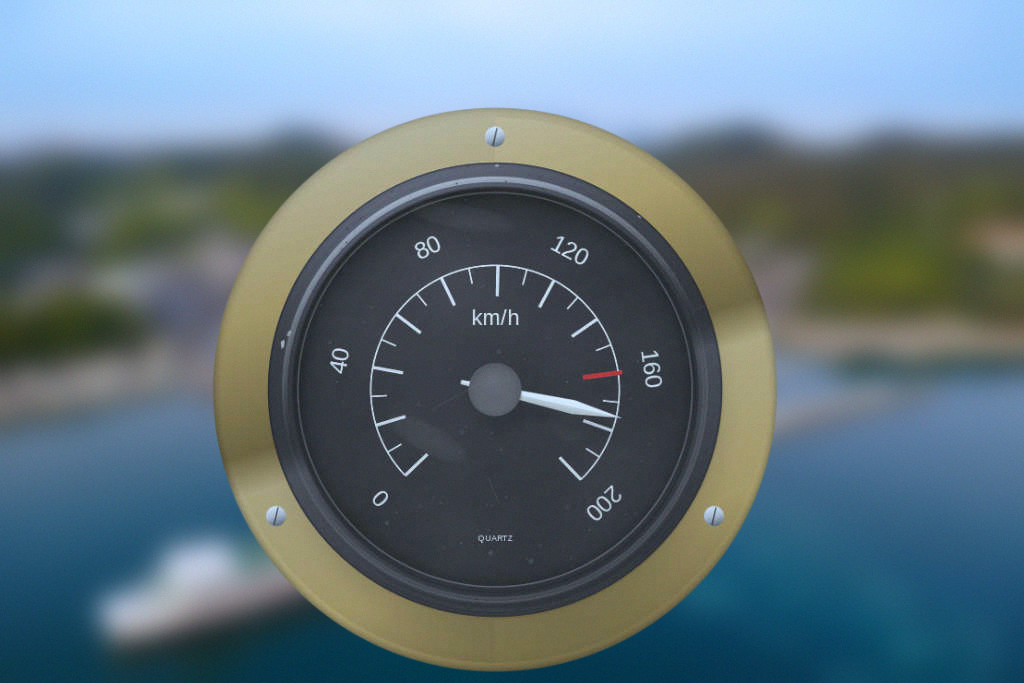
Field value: 175 km/h
